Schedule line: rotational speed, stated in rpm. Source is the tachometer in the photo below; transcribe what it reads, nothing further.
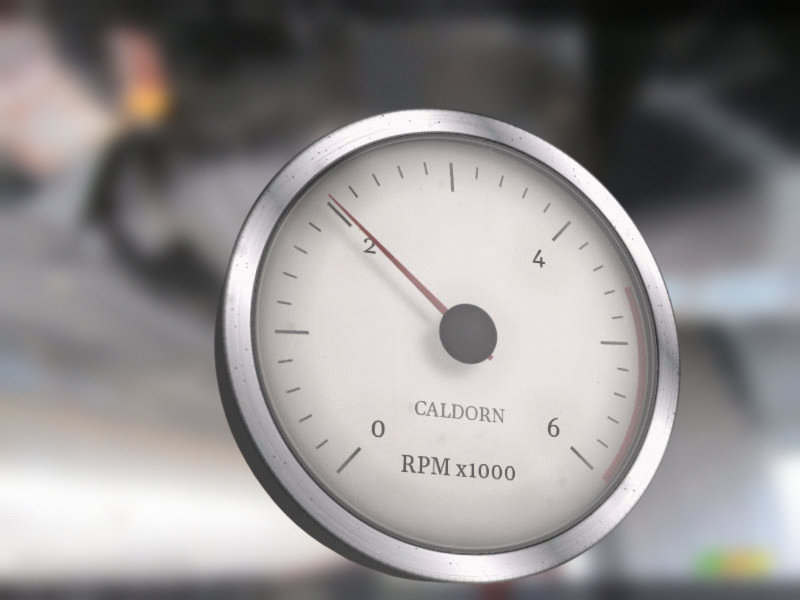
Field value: 2000 rpm
